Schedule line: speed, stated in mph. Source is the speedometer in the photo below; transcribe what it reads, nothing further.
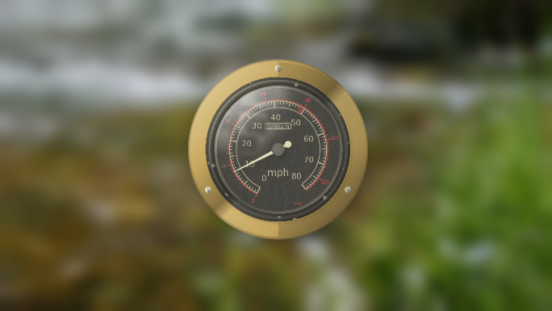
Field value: 10 mph
